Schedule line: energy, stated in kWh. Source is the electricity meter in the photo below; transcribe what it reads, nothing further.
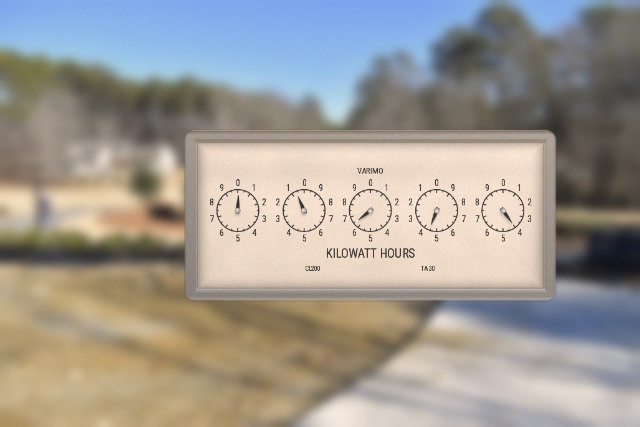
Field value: 644 kWh
